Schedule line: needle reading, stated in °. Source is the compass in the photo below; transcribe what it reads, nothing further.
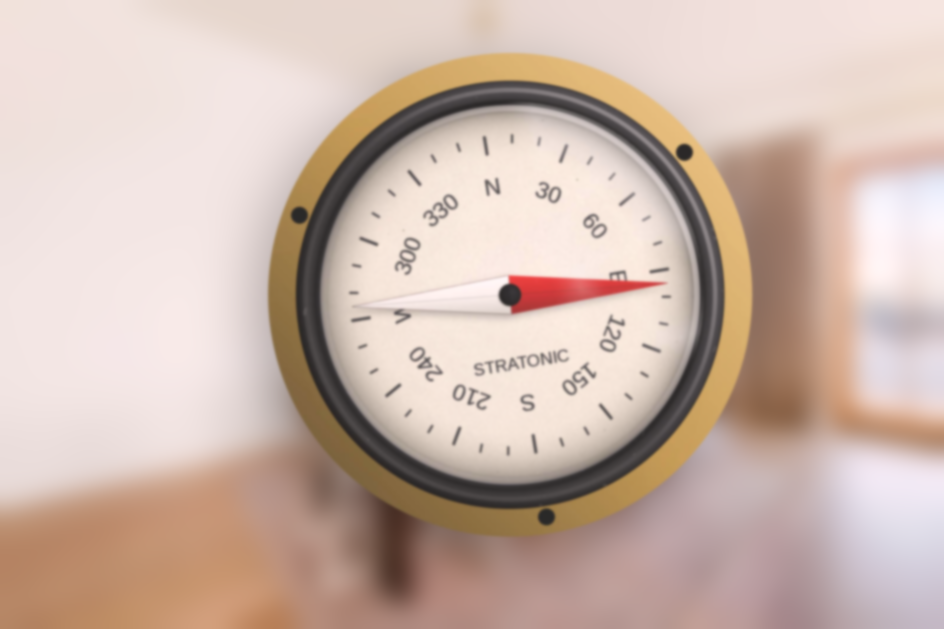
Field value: 95 °
